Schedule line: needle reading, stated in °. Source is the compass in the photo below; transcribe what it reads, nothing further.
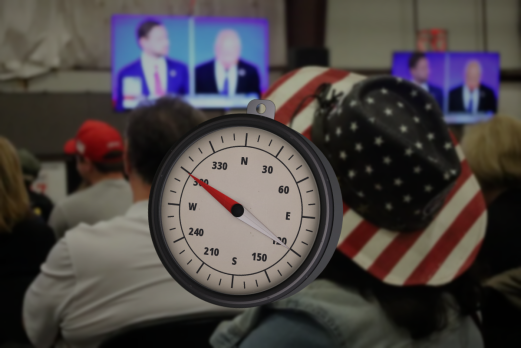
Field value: 300 °
